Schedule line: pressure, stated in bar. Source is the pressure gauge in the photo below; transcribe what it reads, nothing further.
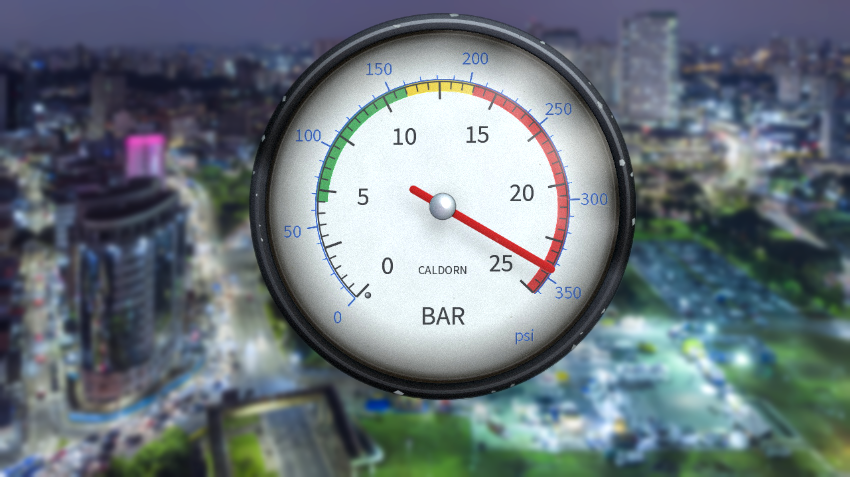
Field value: 23.75 bar
